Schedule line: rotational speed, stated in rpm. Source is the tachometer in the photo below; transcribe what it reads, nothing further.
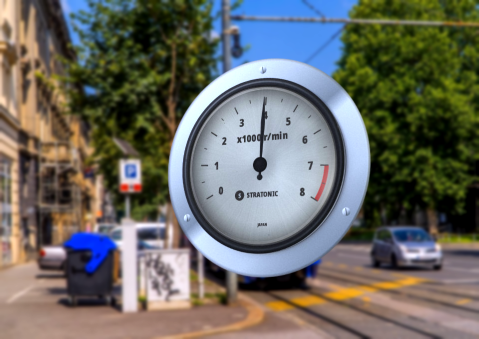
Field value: 4000 rpm
